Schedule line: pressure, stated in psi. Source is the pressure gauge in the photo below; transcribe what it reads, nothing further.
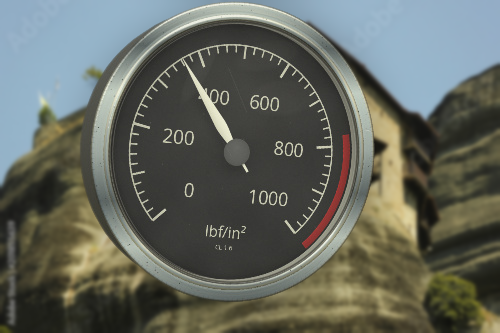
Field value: 360 psi
